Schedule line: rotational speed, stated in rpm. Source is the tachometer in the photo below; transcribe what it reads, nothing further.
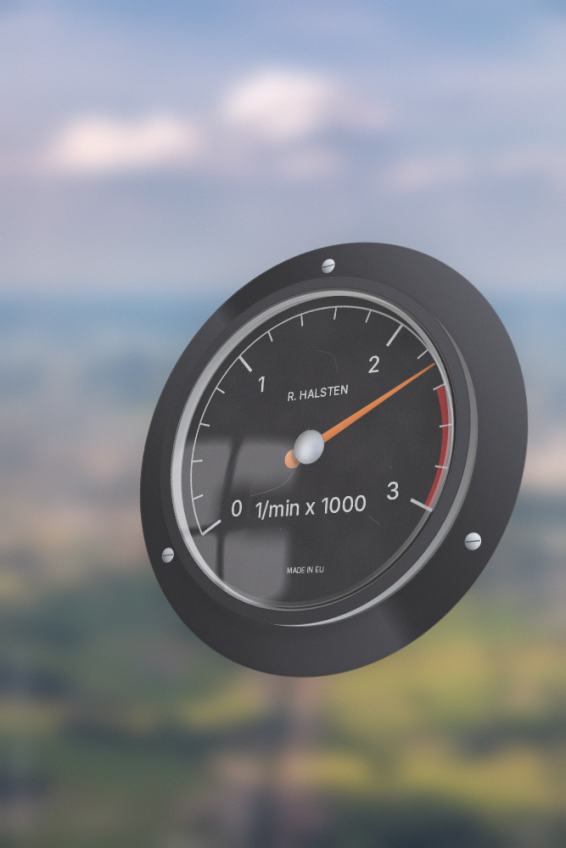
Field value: 2300 rpm
